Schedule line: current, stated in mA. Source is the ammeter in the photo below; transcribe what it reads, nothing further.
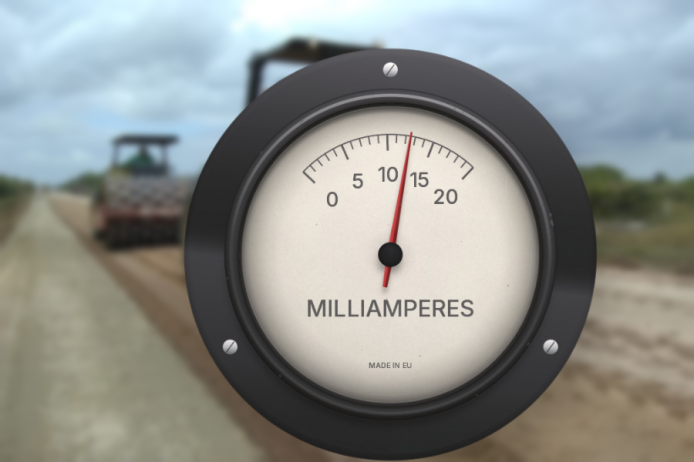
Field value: 12.5 mA
